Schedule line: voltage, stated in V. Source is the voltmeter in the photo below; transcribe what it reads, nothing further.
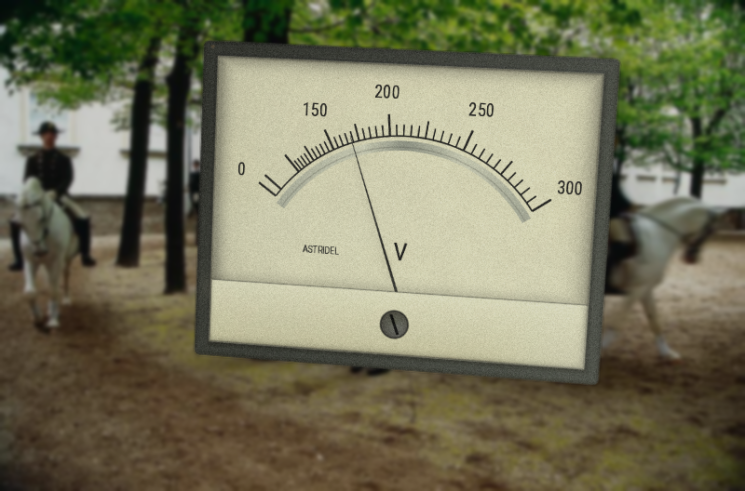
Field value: 170 V
